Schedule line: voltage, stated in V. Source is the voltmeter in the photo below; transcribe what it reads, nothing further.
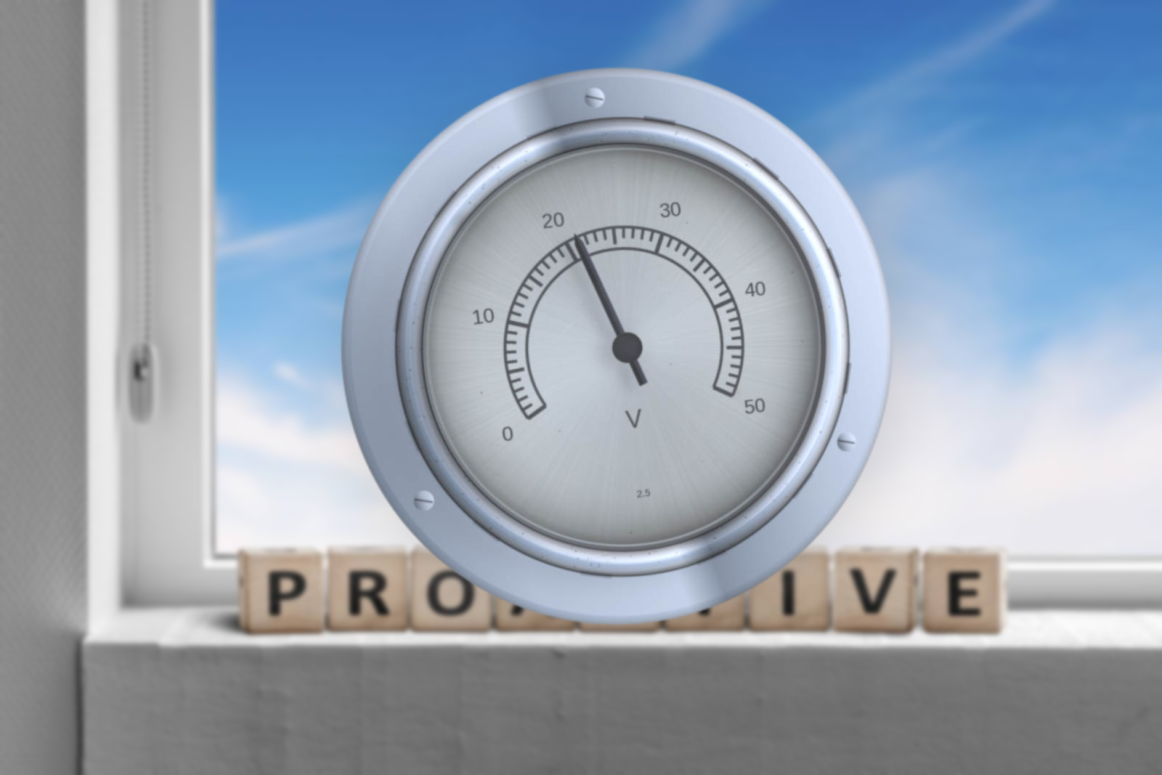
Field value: 21 V
